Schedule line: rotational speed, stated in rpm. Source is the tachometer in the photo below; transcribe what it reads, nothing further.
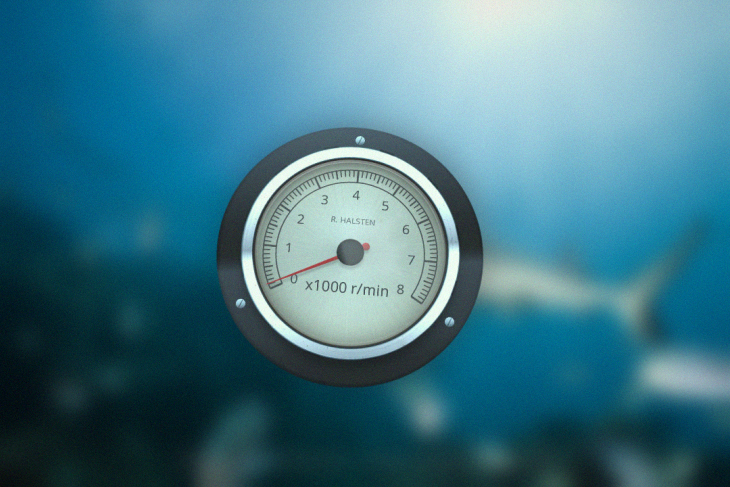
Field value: 100 rpm
